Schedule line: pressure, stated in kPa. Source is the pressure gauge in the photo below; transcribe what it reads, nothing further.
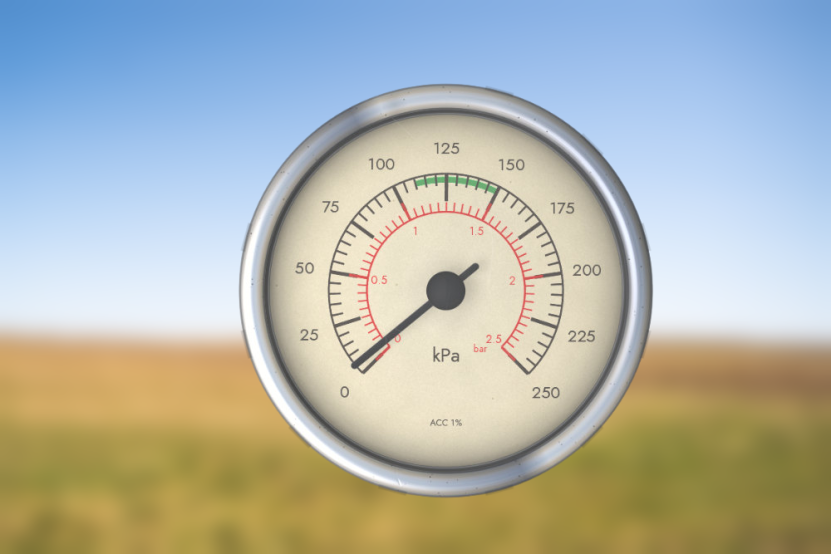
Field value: 5 kPa
